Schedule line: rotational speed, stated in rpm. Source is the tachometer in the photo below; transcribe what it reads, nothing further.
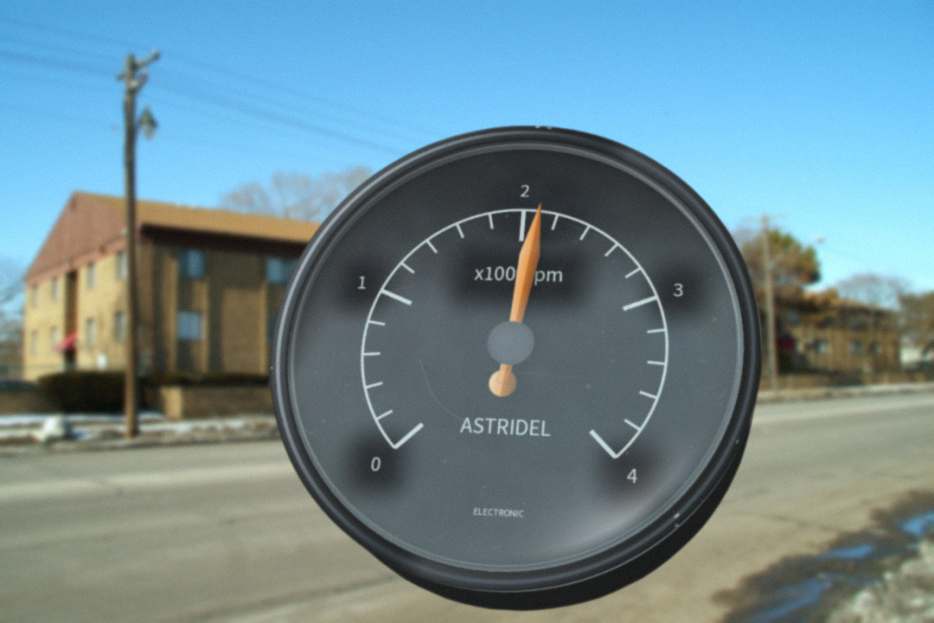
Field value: 2100 rpm
